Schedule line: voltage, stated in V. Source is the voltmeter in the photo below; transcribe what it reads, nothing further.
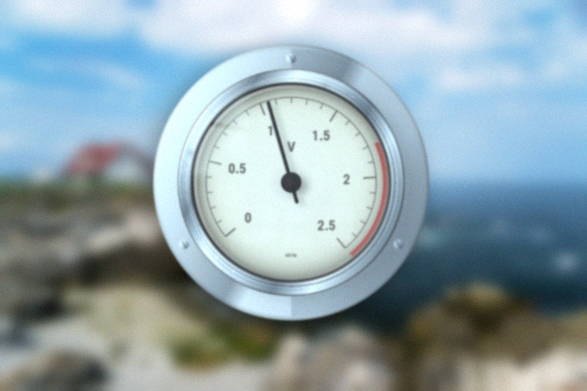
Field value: 1.05 V
